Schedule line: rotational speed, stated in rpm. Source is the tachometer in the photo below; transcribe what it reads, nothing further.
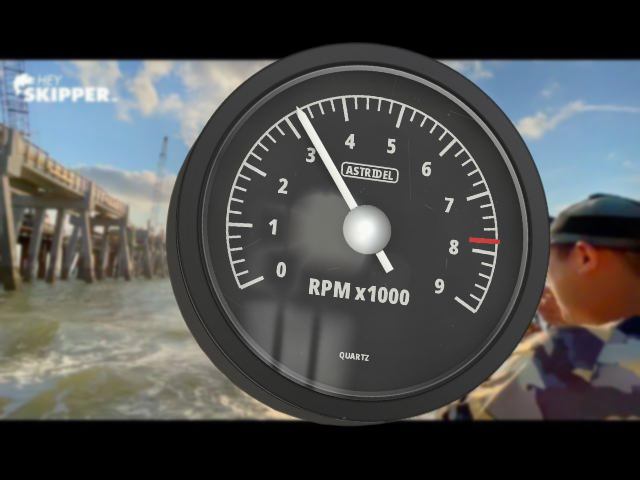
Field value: 3200 rpm
